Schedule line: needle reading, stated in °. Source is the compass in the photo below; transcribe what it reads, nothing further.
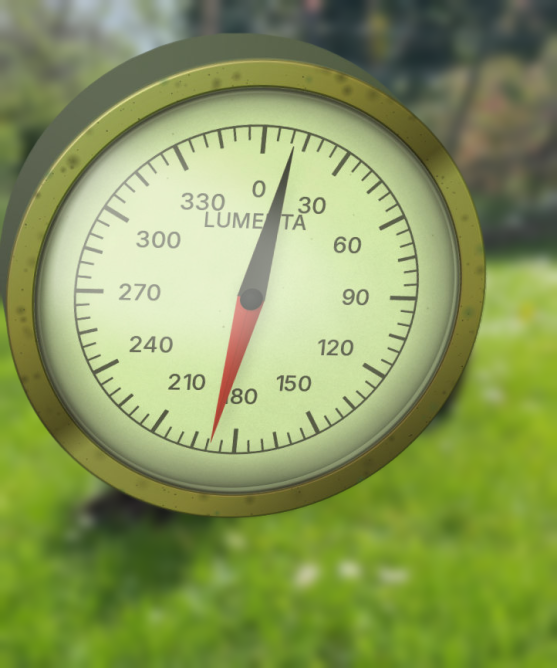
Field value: 190 °
